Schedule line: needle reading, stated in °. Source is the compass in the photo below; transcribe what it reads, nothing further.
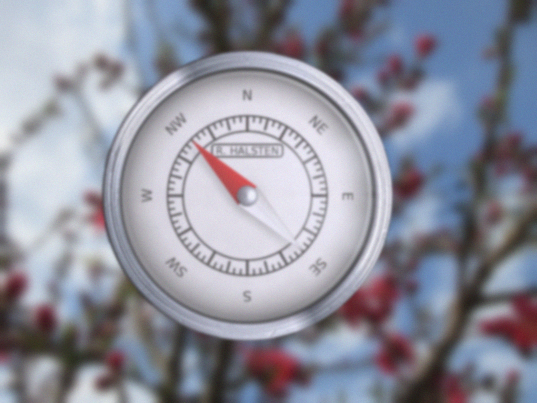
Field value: 315 °
